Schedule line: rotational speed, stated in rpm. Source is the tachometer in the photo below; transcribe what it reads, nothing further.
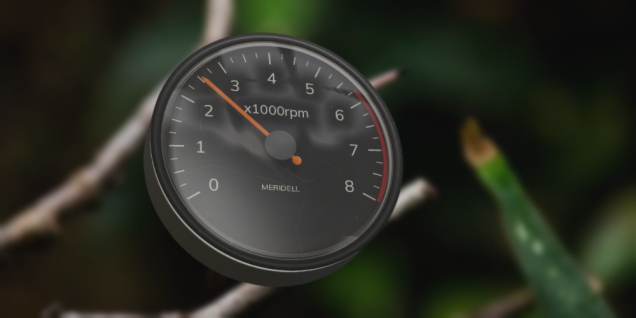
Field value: 2500 rpm
